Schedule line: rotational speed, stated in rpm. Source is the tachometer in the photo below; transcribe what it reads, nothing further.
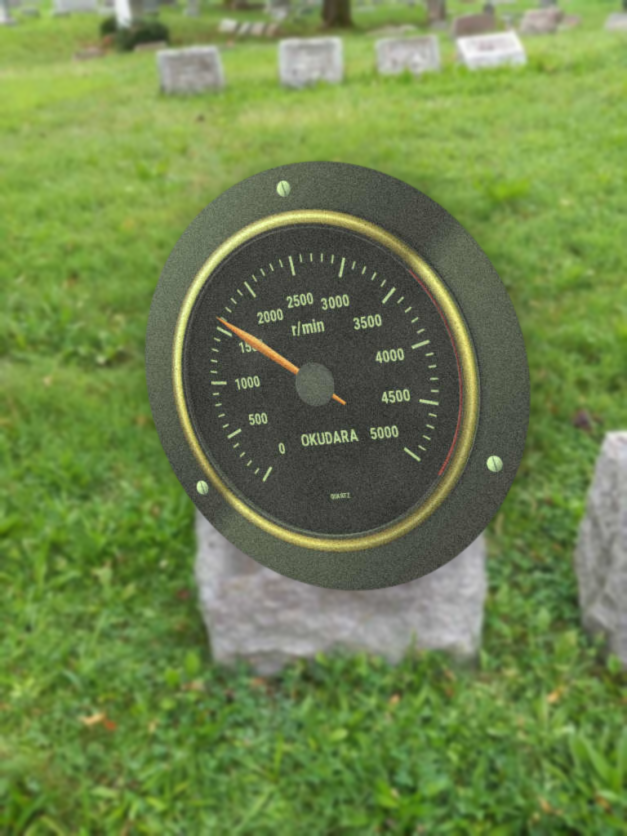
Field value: 1600 rpm
